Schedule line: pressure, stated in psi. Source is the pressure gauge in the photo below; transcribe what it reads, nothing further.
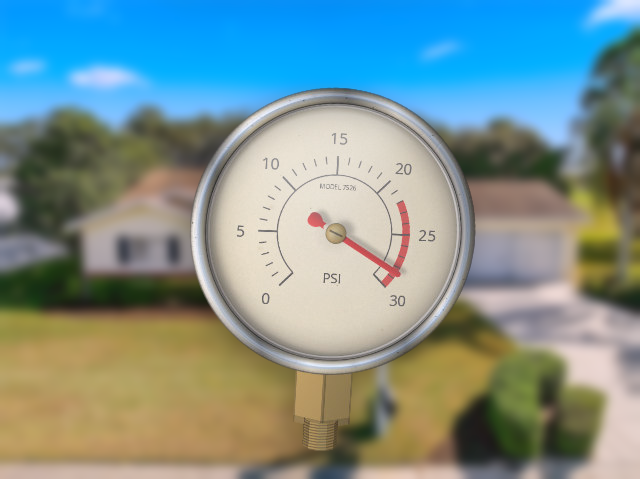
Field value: 28.5 psi
